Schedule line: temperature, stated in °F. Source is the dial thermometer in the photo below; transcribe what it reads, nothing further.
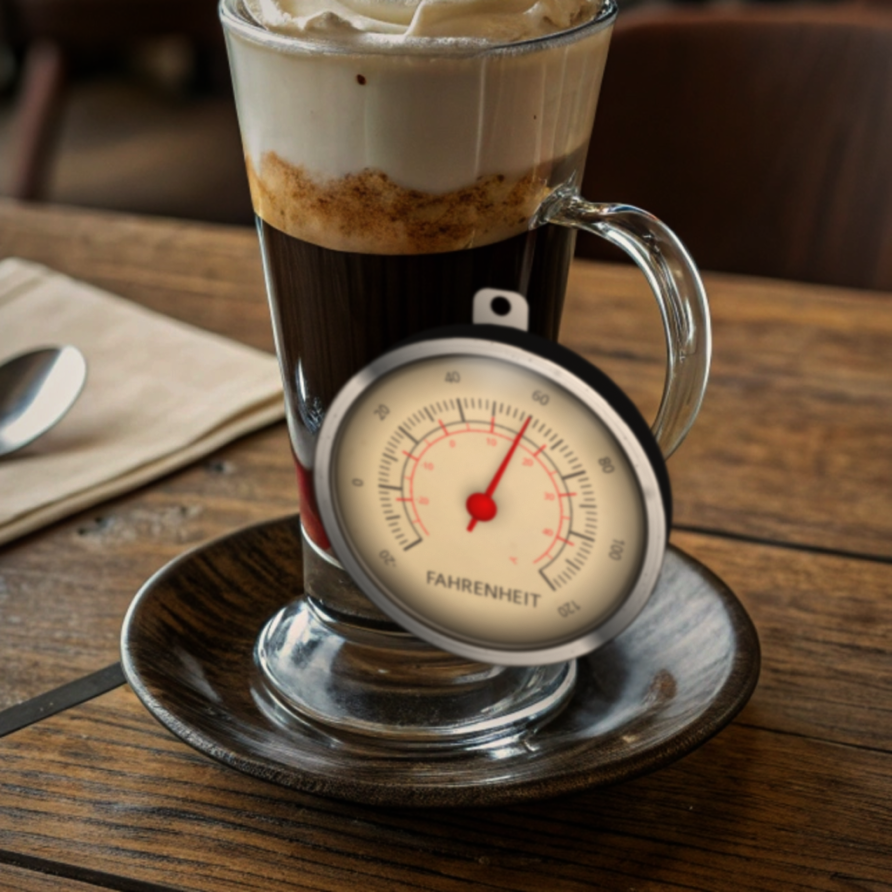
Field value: 60 °F
